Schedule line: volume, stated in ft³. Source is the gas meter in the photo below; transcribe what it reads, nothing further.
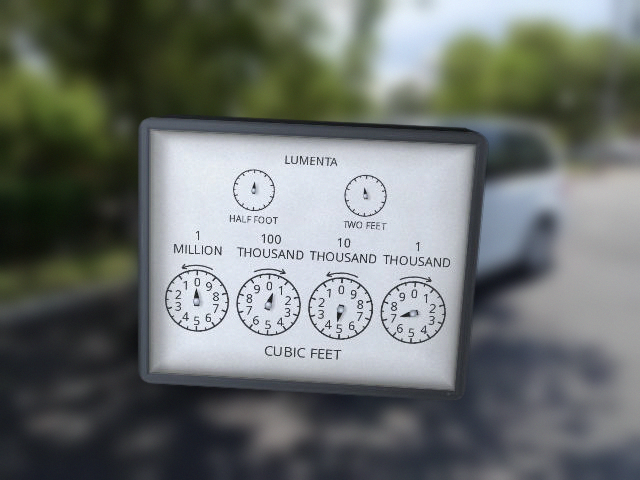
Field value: 4700 ft³
